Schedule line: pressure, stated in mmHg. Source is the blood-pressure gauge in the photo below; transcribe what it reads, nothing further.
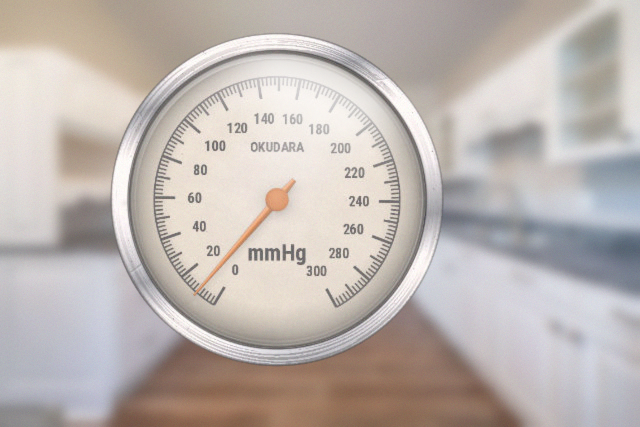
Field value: 10 mmHg
